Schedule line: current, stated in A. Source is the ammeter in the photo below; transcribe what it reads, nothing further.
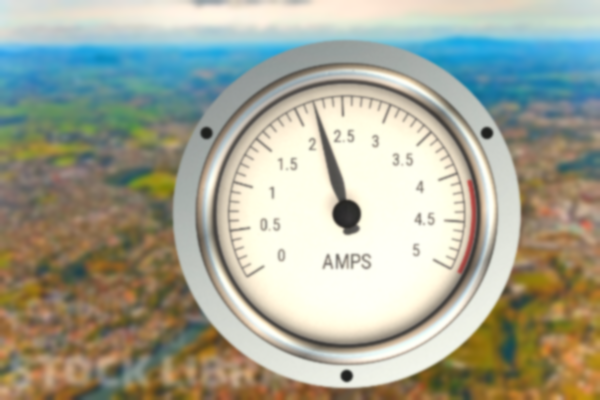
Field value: 2.2 A
